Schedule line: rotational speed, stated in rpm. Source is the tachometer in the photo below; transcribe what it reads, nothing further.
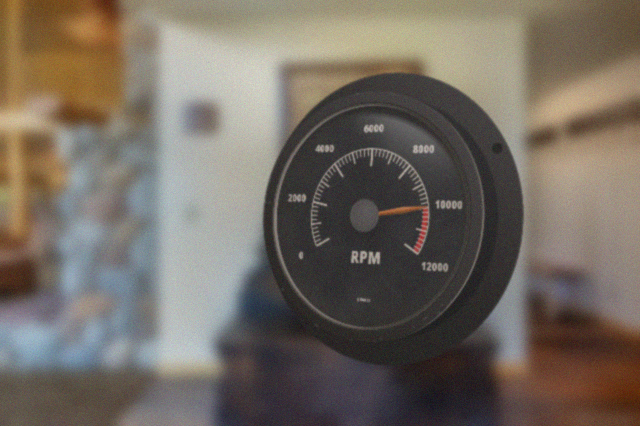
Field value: 10000 rpm
